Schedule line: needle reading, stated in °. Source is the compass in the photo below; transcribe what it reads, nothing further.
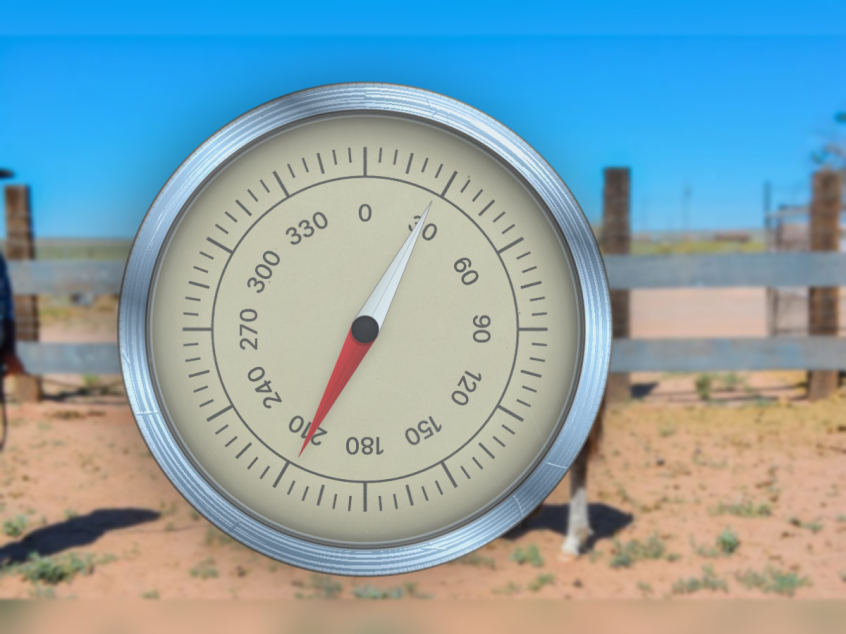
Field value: 207.5 °
